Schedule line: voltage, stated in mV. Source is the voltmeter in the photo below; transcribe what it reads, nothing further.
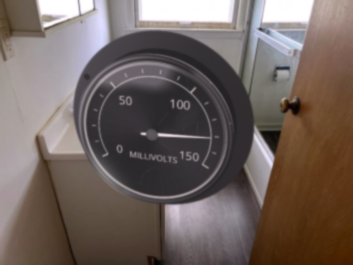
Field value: 130 mV
